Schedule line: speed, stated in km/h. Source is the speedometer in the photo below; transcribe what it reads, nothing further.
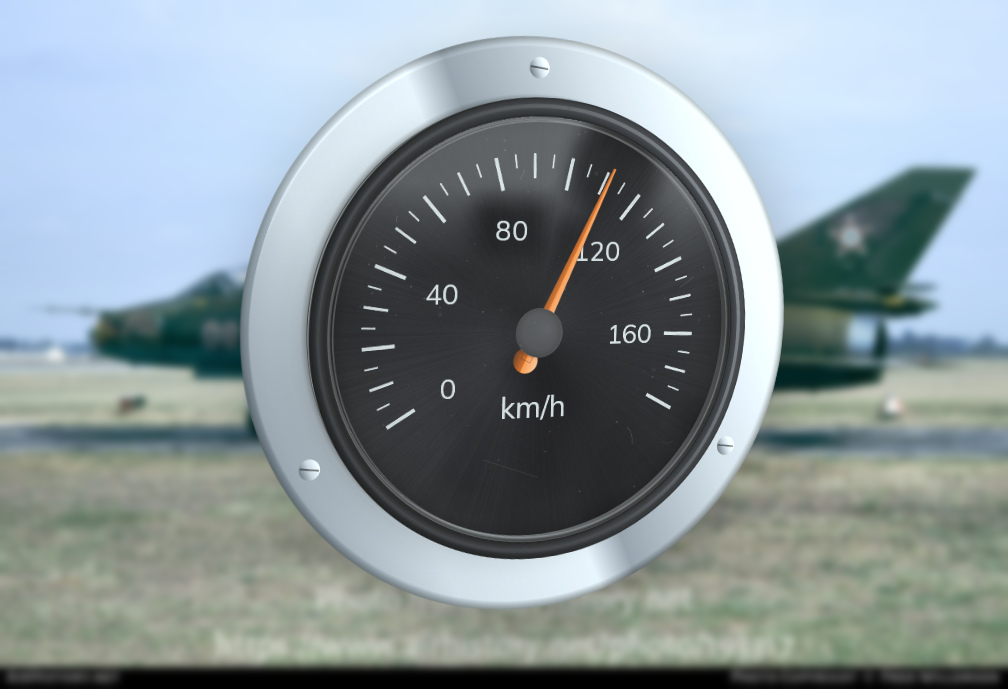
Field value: 110 km/h
